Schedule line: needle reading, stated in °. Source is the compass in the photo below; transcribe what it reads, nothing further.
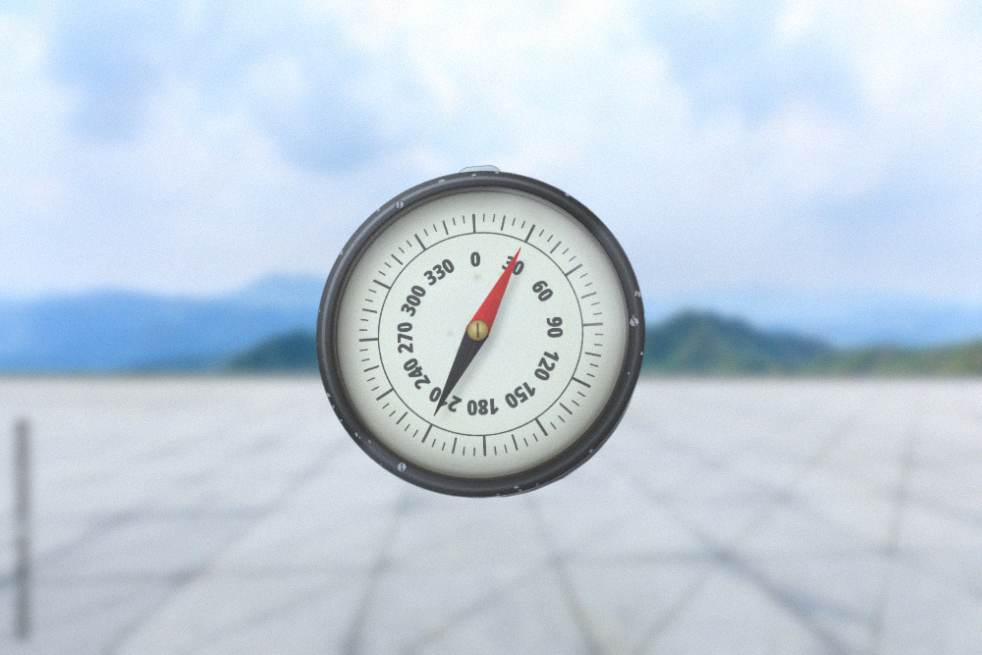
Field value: 30 °
